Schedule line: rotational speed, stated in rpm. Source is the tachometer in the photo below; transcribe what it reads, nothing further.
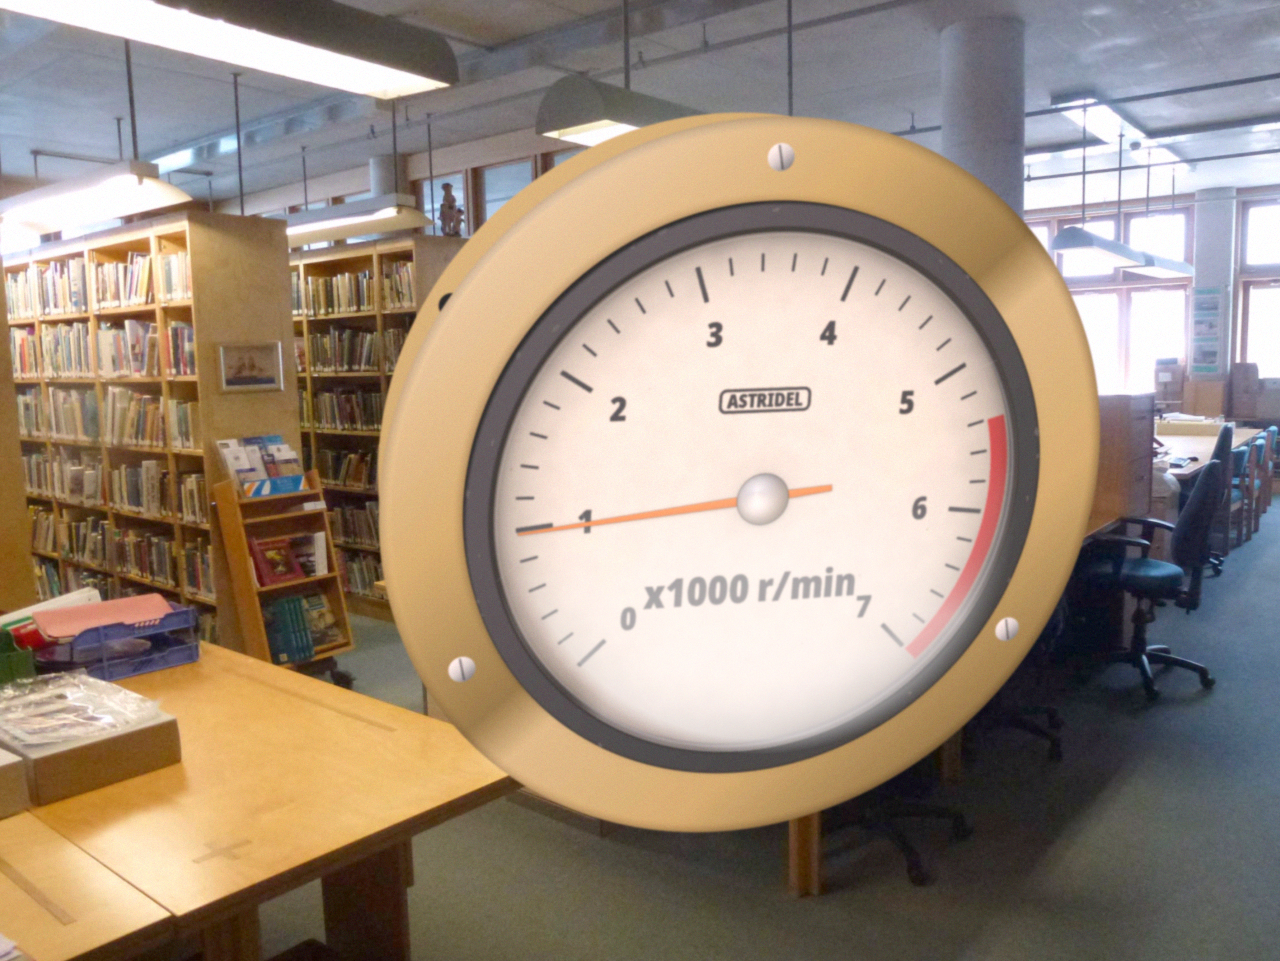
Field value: 1000 rpm
